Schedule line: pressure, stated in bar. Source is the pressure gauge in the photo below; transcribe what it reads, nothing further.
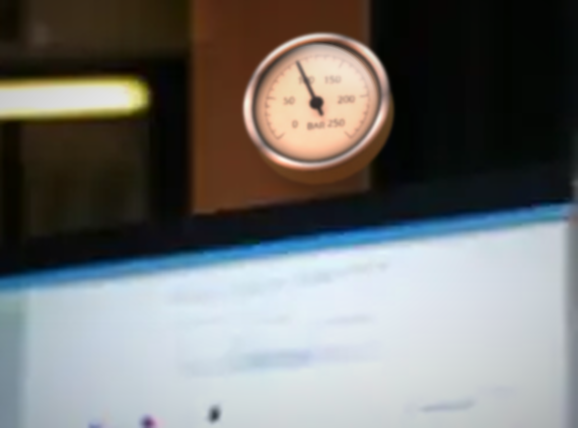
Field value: 100 bar
